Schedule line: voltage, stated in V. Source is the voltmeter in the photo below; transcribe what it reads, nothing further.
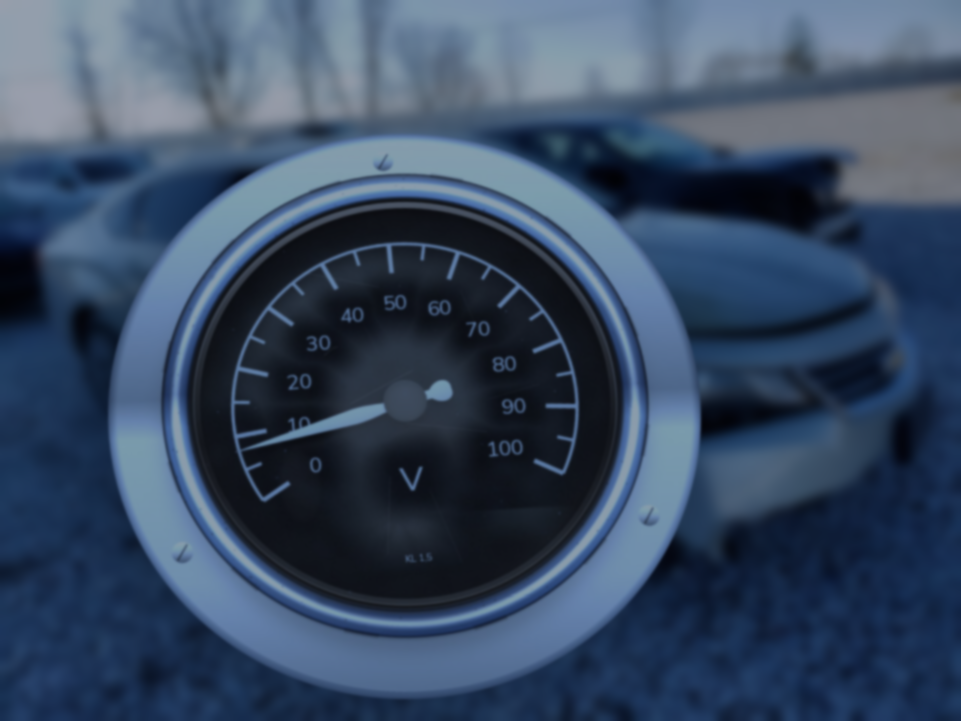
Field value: 7.5 V
